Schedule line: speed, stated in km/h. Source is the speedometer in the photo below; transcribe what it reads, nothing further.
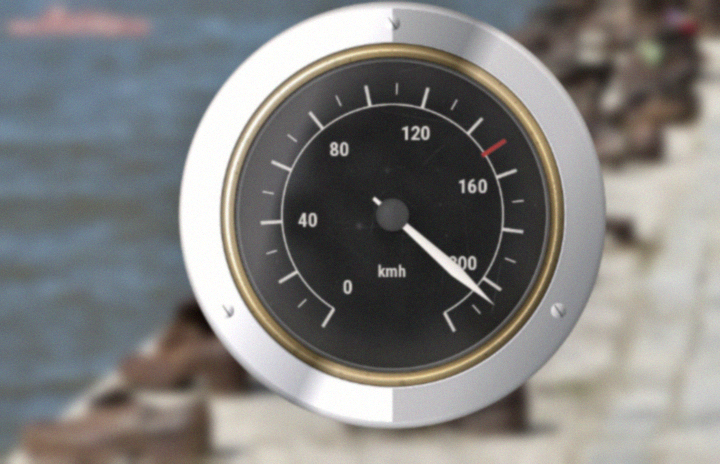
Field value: 205 km/h
